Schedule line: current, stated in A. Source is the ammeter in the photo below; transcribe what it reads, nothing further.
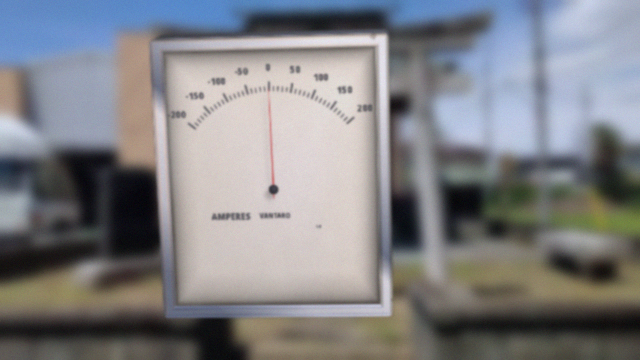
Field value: 0 A
